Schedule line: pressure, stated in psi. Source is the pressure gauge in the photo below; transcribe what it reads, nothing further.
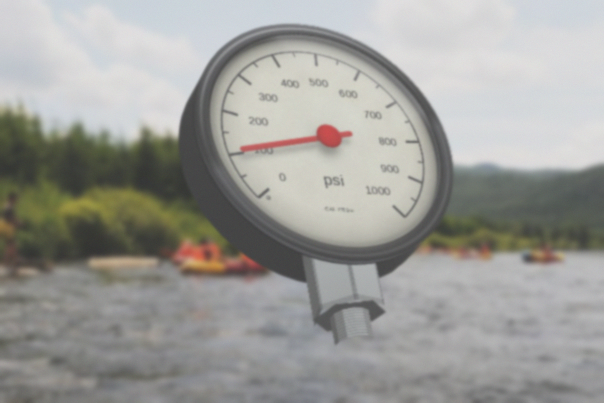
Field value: 100 psi
